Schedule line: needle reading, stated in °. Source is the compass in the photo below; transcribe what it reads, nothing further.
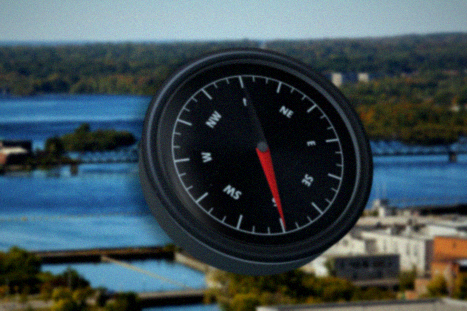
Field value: 180 °
